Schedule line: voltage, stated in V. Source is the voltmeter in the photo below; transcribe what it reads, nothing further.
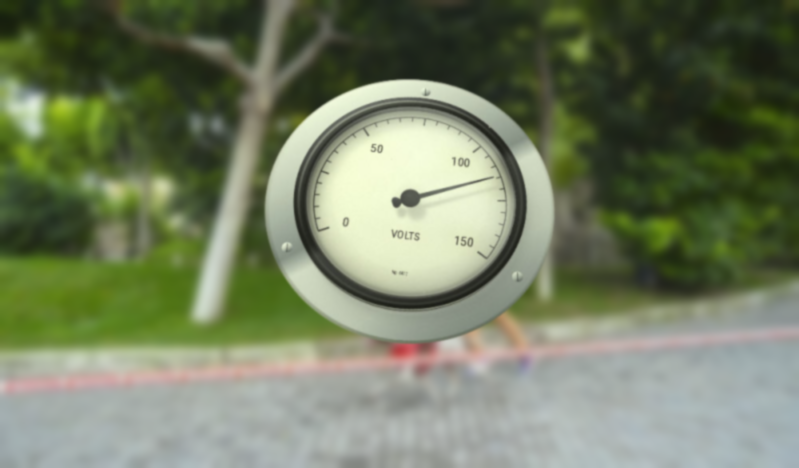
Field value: 115 V
